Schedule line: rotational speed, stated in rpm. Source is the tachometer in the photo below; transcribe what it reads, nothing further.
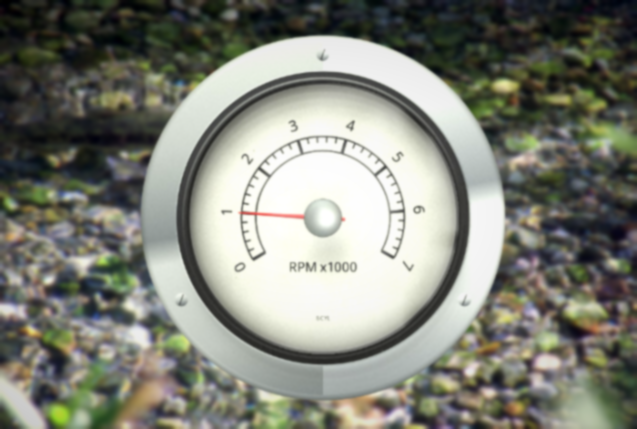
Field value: 1000 rpm
